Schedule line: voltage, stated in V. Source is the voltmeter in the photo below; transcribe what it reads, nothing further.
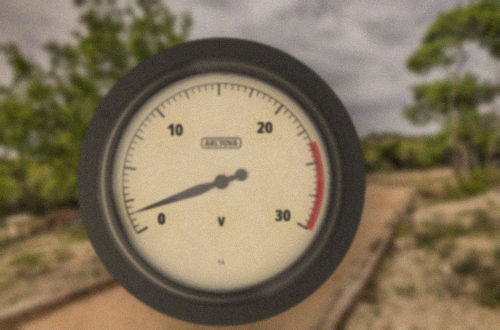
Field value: 1.5 V
